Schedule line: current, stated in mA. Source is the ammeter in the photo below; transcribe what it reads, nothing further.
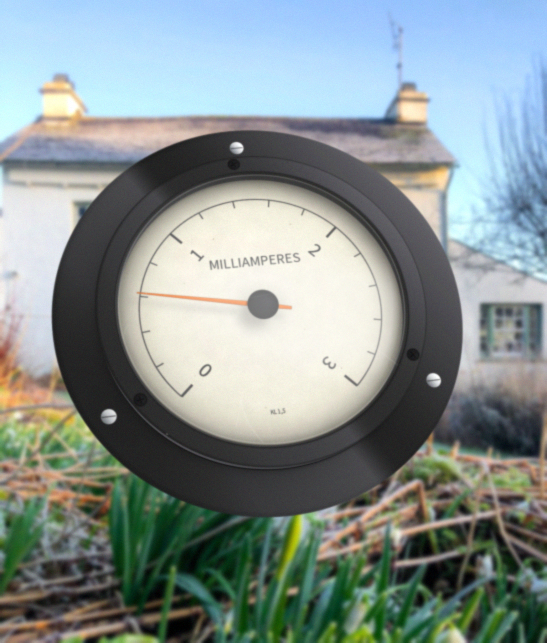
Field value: 0.6 mA
